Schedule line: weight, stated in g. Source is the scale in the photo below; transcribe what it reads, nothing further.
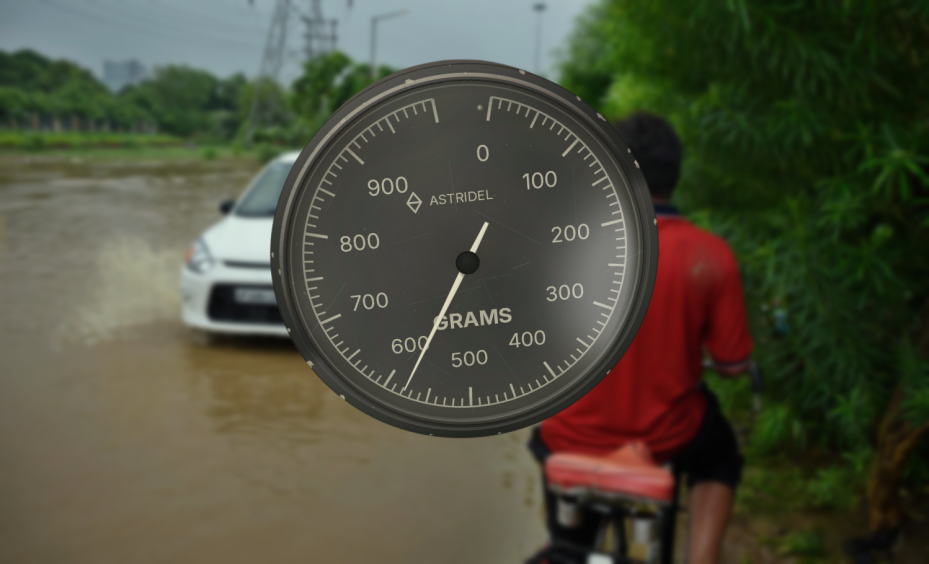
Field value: 580 g
